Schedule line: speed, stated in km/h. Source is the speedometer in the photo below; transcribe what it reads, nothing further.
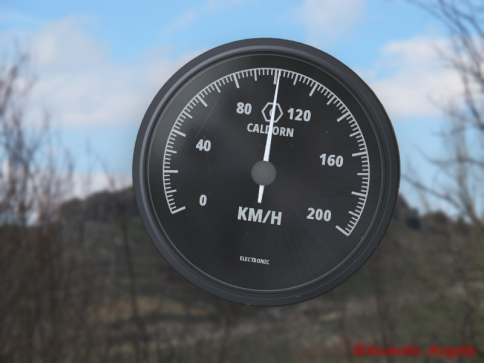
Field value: 102 km/h
